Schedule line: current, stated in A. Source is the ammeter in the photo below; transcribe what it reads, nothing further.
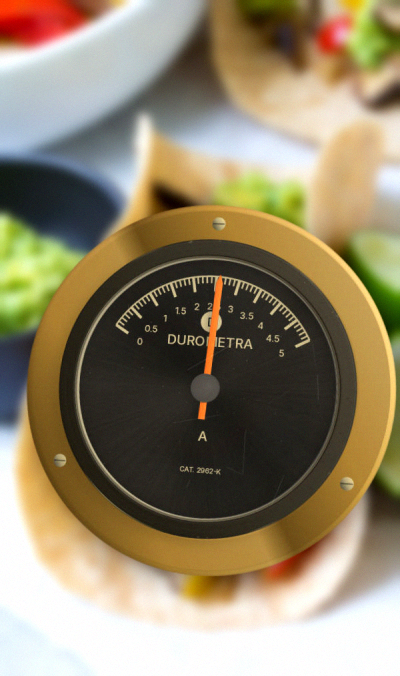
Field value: 2.6 A
